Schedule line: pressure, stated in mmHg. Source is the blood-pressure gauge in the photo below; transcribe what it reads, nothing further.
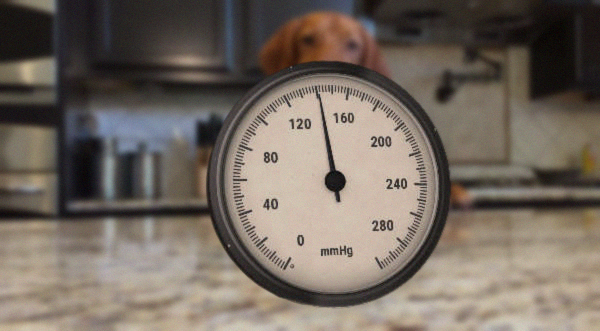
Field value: 140 mmHg
